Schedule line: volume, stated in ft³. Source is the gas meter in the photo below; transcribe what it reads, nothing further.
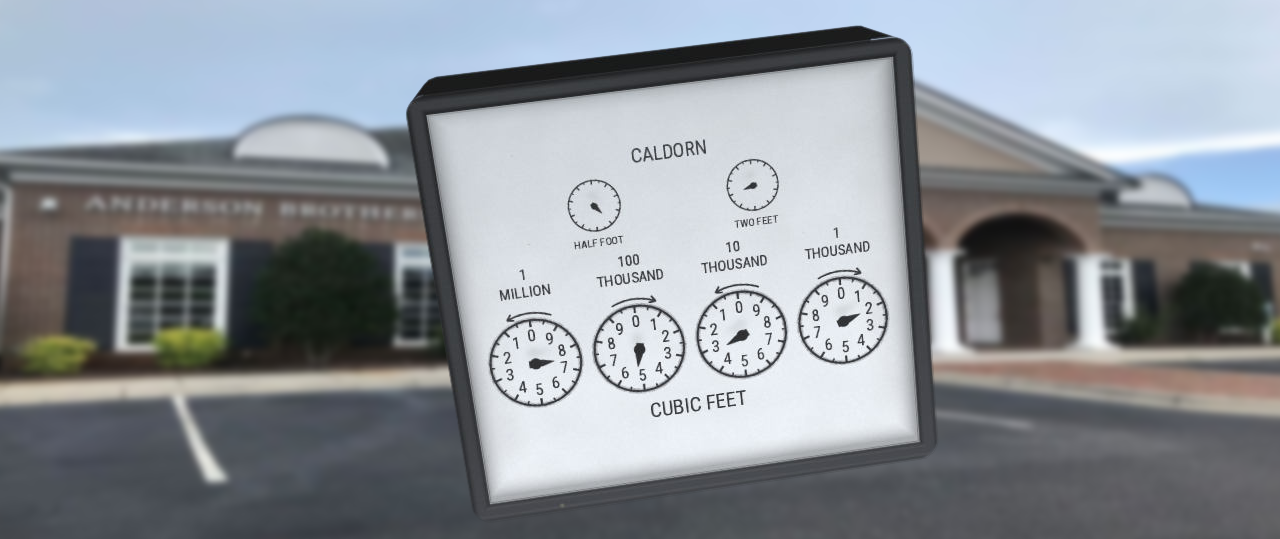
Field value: 753200 ft³
